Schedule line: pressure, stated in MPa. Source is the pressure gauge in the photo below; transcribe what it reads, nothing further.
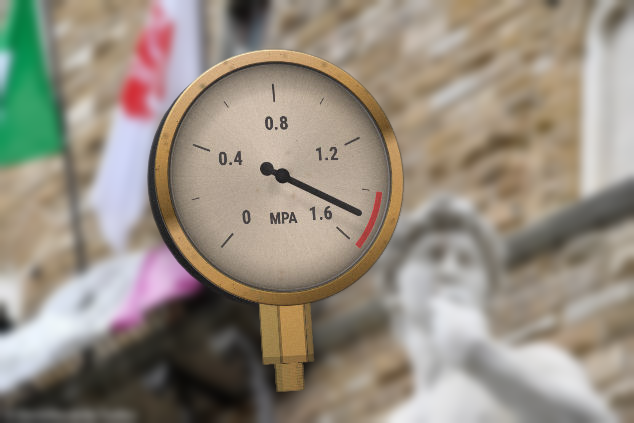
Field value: 1.5 MPa
